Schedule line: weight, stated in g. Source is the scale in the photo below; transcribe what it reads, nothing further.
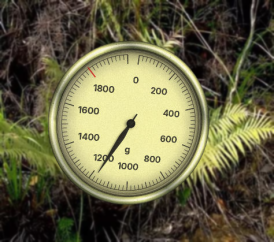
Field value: 1180 g
